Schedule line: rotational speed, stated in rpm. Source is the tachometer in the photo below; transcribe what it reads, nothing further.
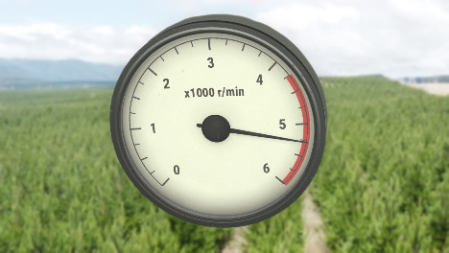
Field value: 5250 rpm
